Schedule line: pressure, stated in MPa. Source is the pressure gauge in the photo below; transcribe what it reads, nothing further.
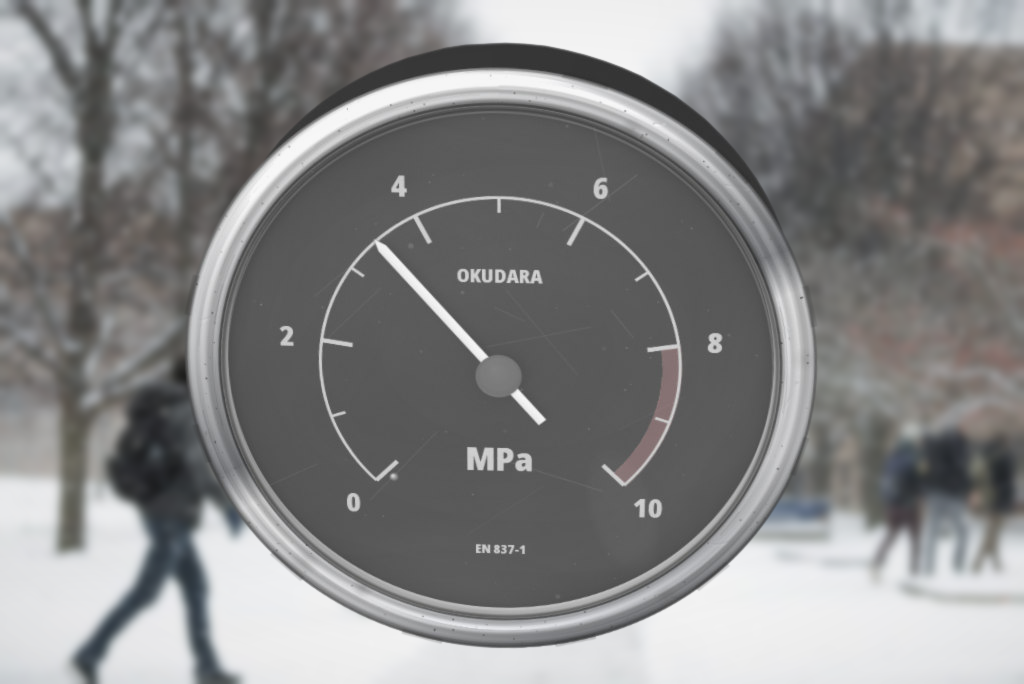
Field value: 3.5 MPa
